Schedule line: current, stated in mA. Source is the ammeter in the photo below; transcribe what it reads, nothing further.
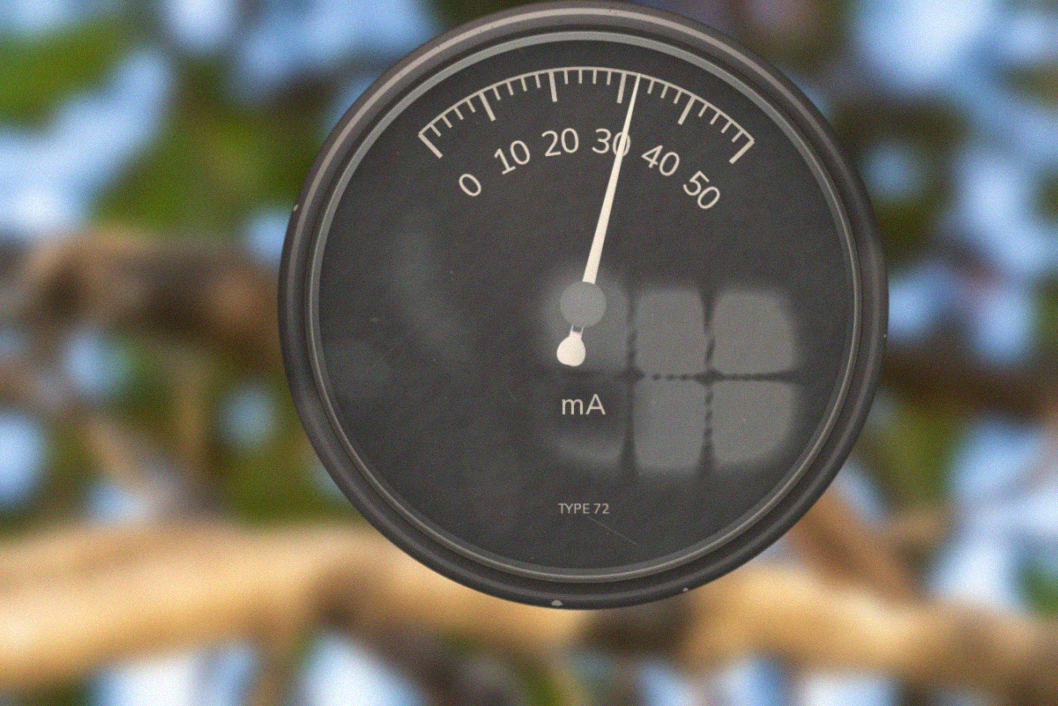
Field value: 32 mA
